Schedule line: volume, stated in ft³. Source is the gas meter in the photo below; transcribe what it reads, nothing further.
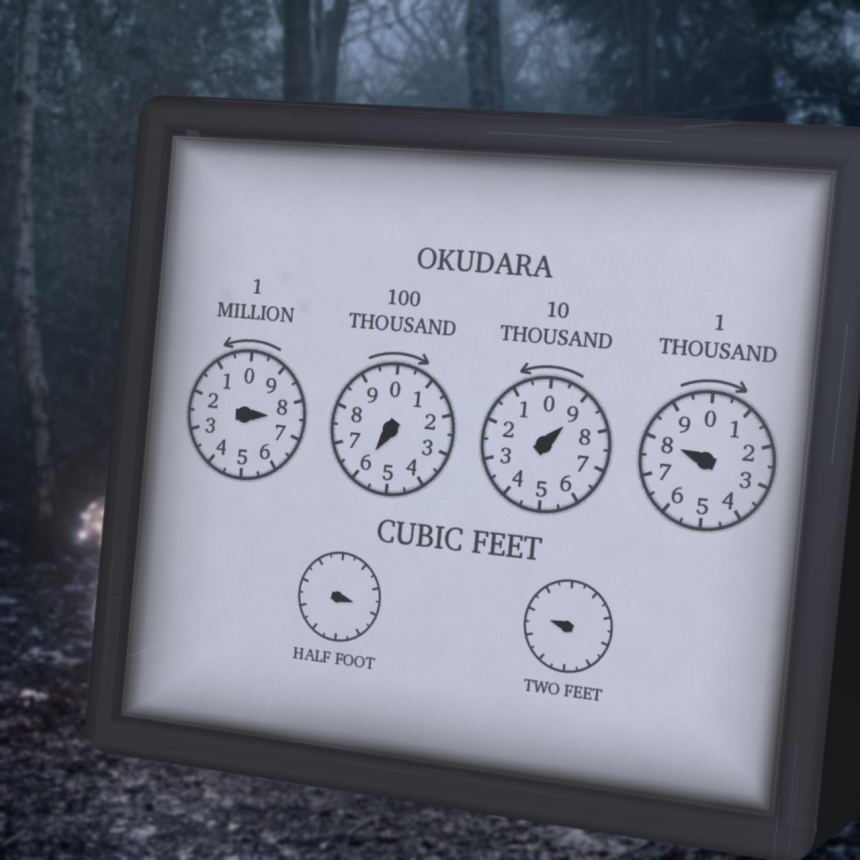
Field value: 758800 ft³
